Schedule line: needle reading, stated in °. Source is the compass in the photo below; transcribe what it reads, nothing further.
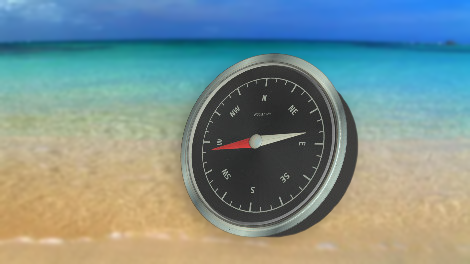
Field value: 260 °
